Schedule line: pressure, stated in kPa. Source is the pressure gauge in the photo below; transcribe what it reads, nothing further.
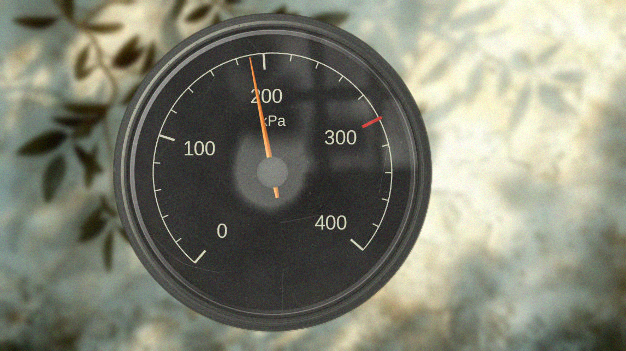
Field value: 190 kPa
